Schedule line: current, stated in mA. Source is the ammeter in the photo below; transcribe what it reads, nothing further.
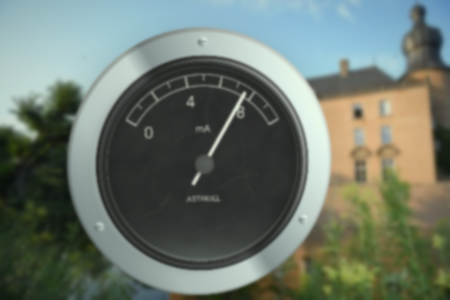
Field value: 7.5 mA
